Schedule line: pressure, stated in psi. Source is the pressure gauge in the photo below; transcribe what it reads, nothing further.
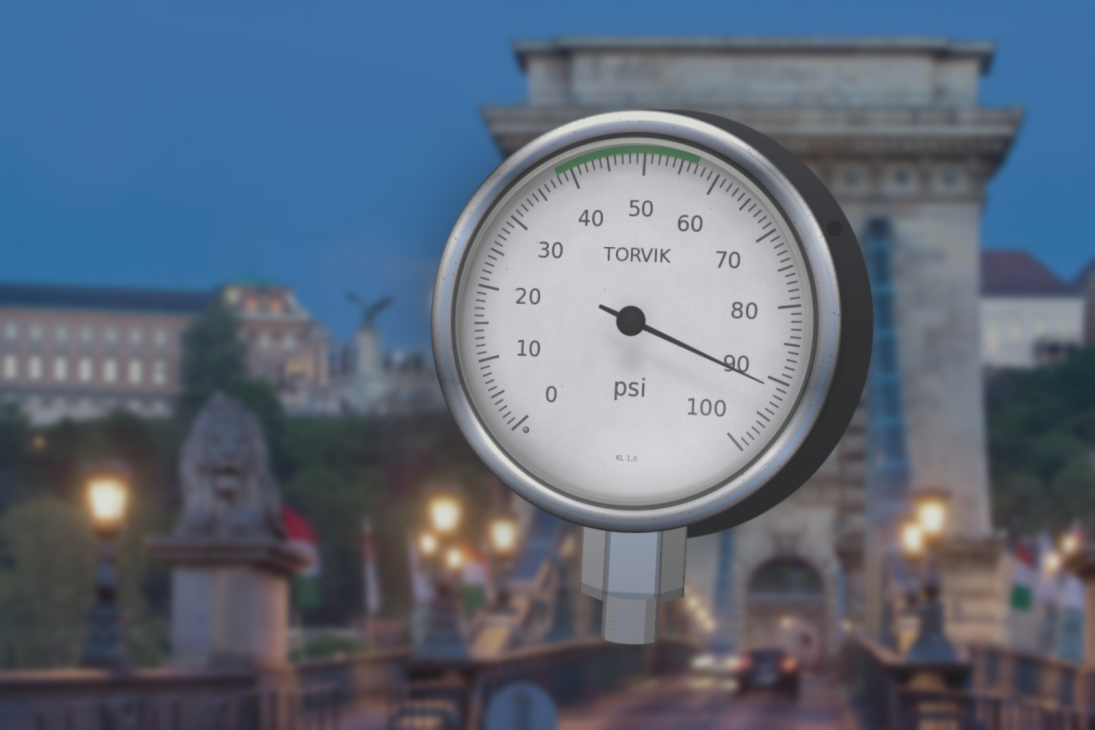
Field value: 91 psi
